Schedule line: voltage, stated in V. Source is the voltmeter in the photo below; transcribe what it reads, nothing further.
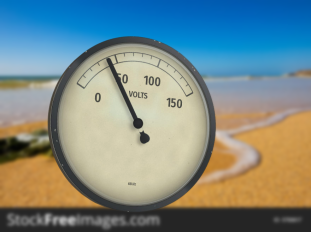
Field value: 40 V
